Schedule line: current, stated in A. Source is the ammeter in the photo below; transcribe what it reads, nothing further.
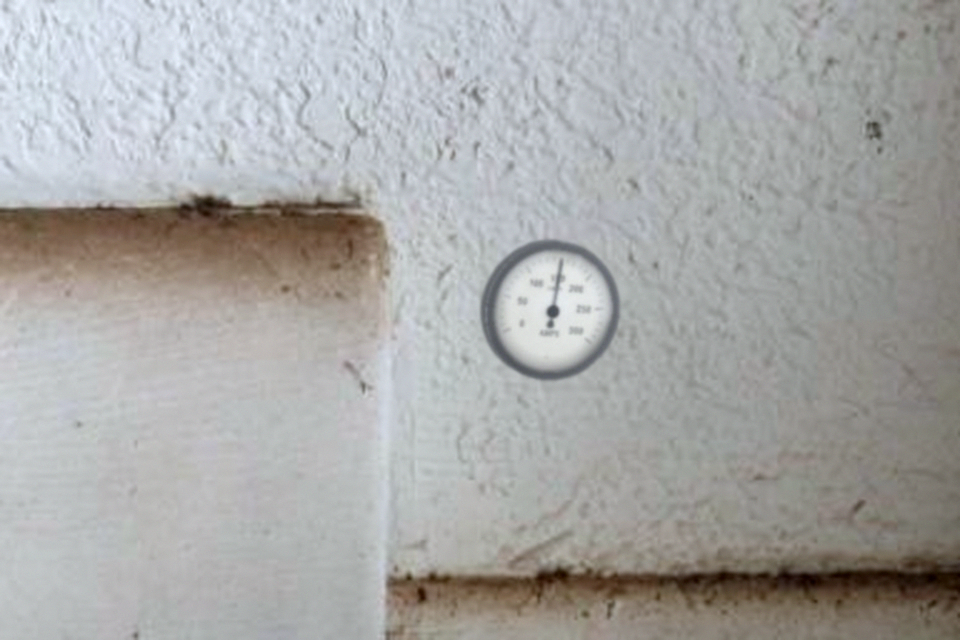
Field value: 150 A
